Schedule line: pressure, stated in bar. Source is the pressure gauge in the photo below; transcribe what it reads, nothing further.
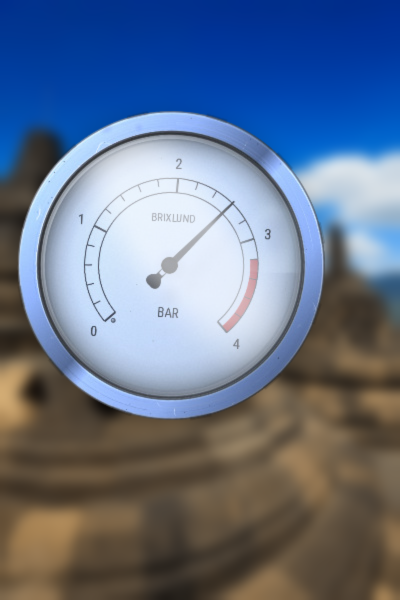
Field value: 2.6 bar
